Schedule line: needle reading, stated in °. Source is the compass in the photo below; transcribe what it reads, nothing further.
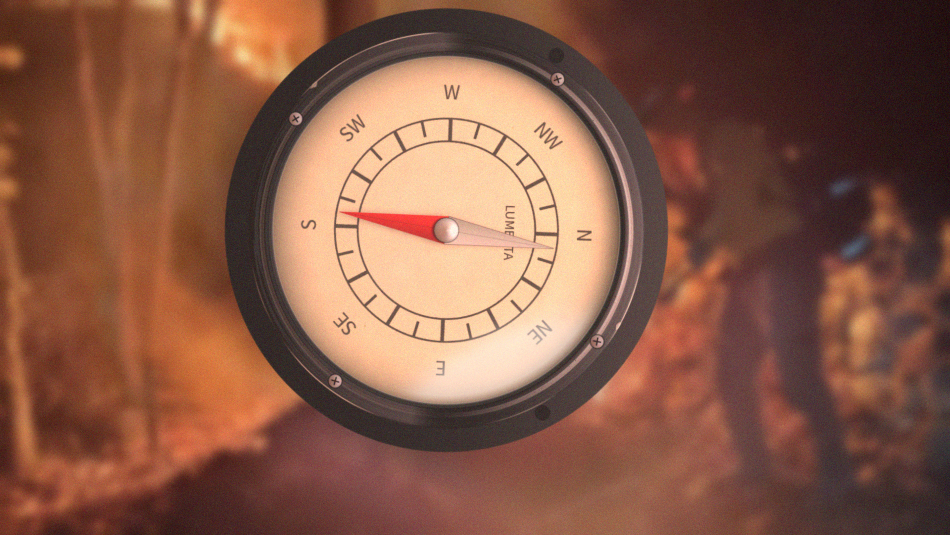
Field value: 187.5 °
